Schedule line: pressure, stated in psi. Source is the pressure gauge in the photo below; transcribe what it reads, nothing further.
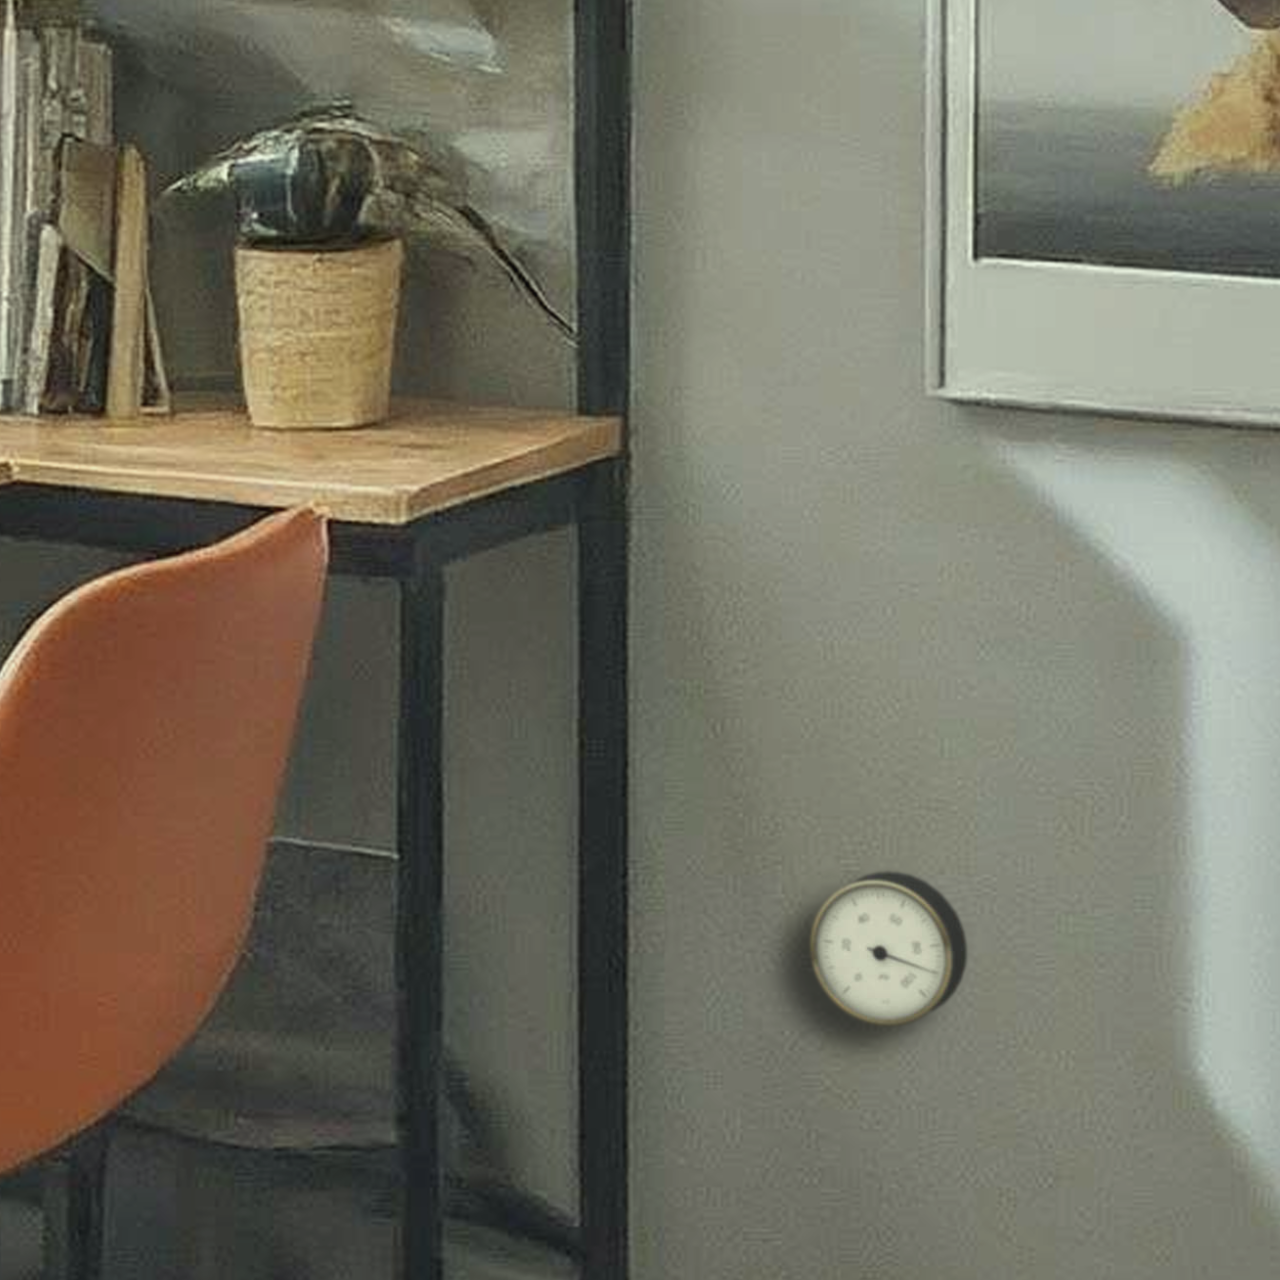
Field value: 90 psi
